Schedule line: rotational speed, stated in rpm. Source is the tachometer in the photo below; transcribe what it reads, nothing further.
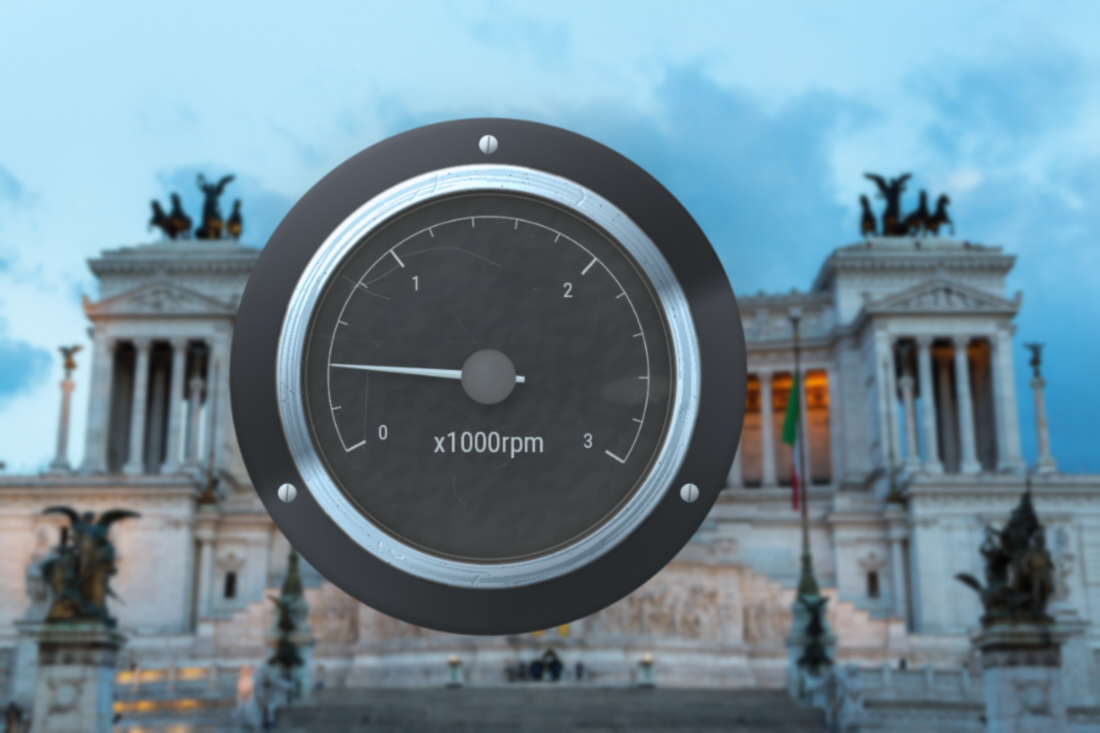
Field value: 400 rpm
